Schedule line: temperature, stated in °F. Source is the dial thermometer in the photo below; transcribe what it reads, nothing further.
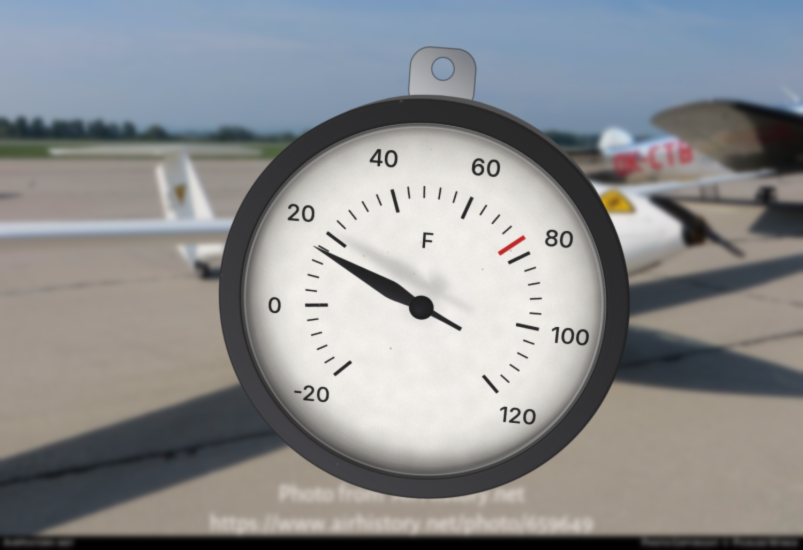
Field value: 16 °F
